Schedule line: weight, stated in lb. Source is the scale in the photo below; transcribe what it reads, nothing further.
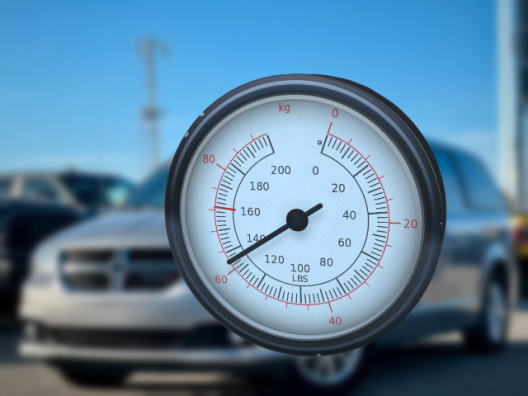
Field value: 136 lb
